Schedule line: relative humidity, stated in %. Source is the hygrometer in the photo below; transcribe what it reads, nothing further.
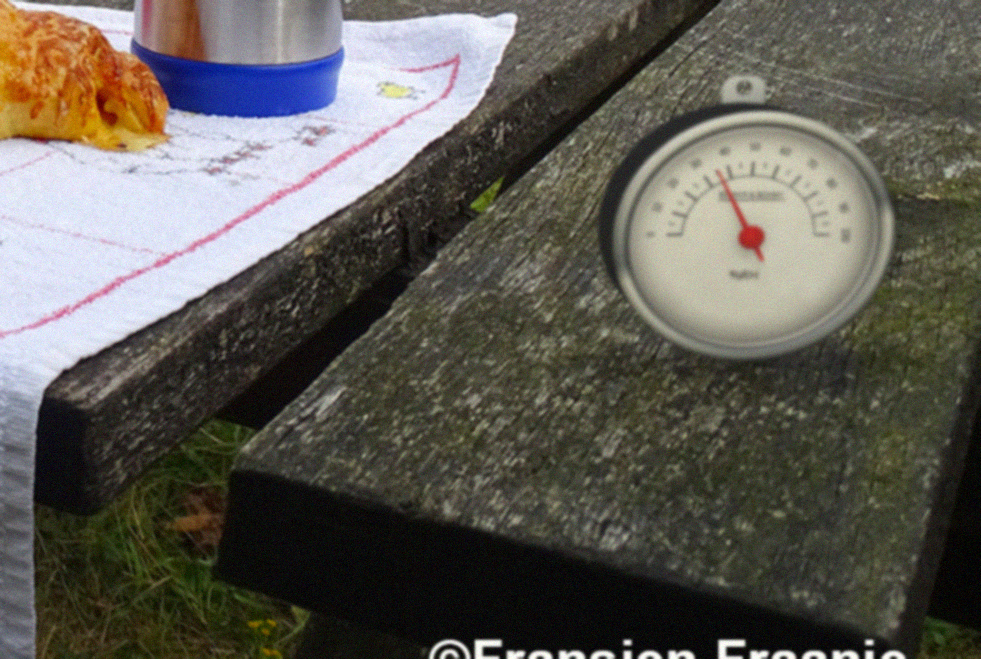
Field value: 35 %
